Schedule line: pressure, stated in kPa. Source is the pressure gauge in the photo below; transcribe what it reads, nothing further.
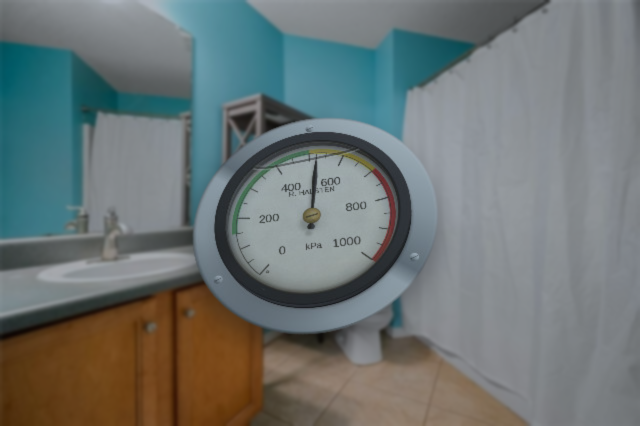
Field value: 525 kPa
